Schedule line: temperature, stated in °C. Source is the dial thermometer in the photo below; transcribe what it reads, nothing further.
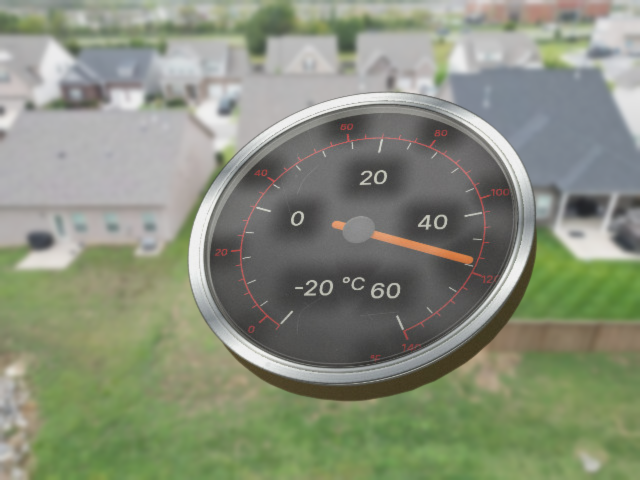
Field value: 48 °C
